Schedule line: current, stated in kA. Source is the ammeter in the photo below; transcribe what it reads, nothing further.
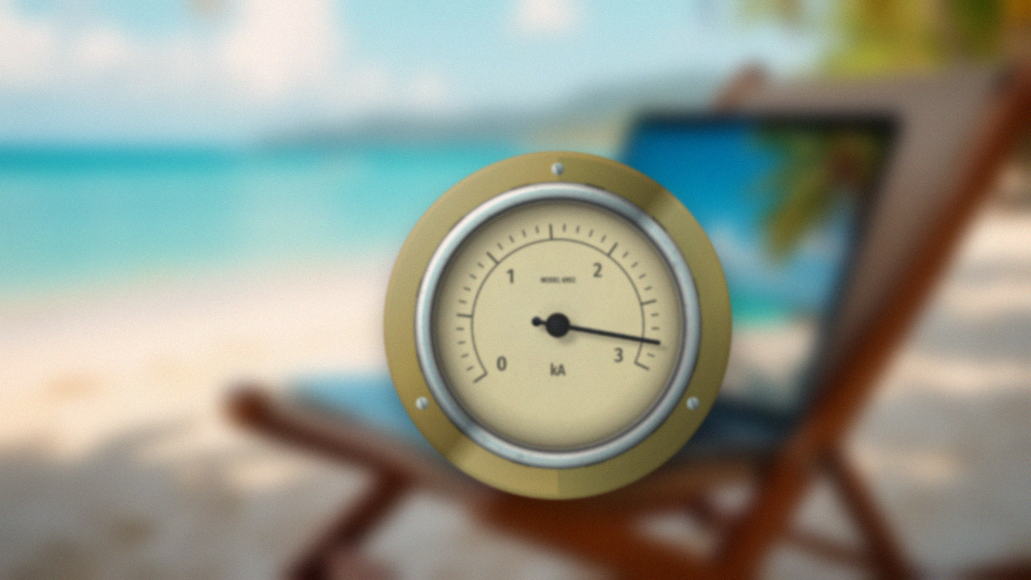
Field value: 2.8 kA
